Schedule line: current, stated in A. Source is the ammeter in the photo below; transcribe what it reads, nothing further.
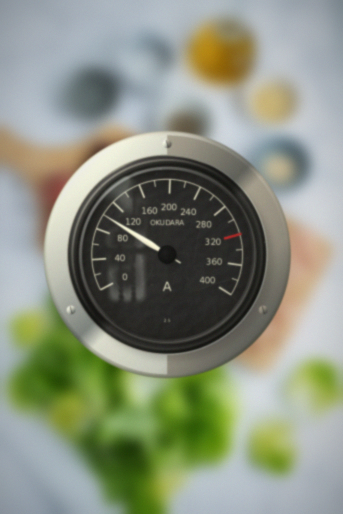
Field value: 100 A
